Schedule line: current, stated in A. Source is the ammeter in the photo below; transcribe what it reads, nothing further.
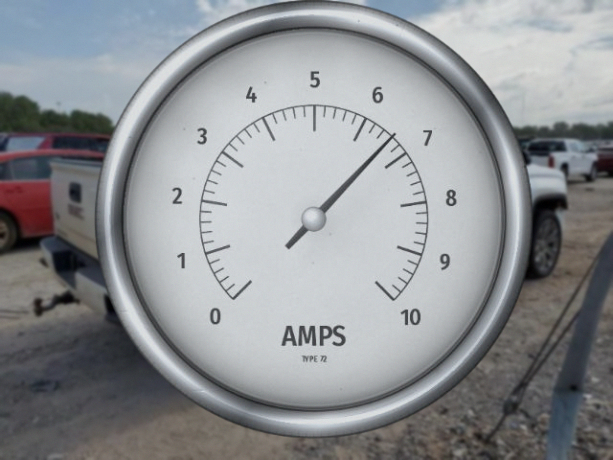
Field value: 6.6 A
